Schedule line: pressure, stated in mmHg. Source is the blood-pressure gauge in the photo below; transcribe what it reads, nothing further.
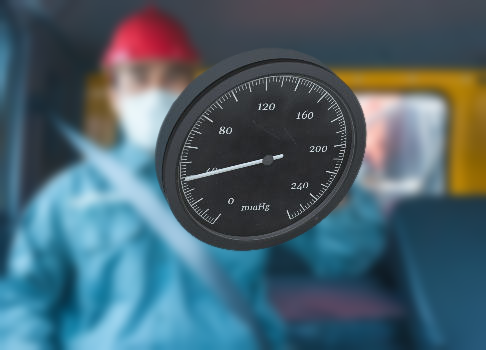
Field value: 40 mmHg
